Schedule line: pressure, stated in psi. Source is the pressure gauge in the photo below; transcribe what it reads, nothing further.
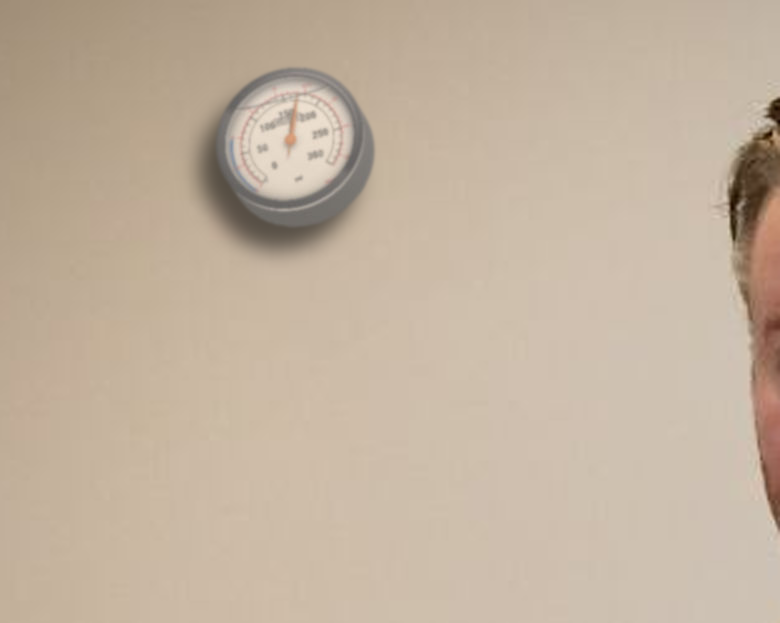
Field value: 170 psi
